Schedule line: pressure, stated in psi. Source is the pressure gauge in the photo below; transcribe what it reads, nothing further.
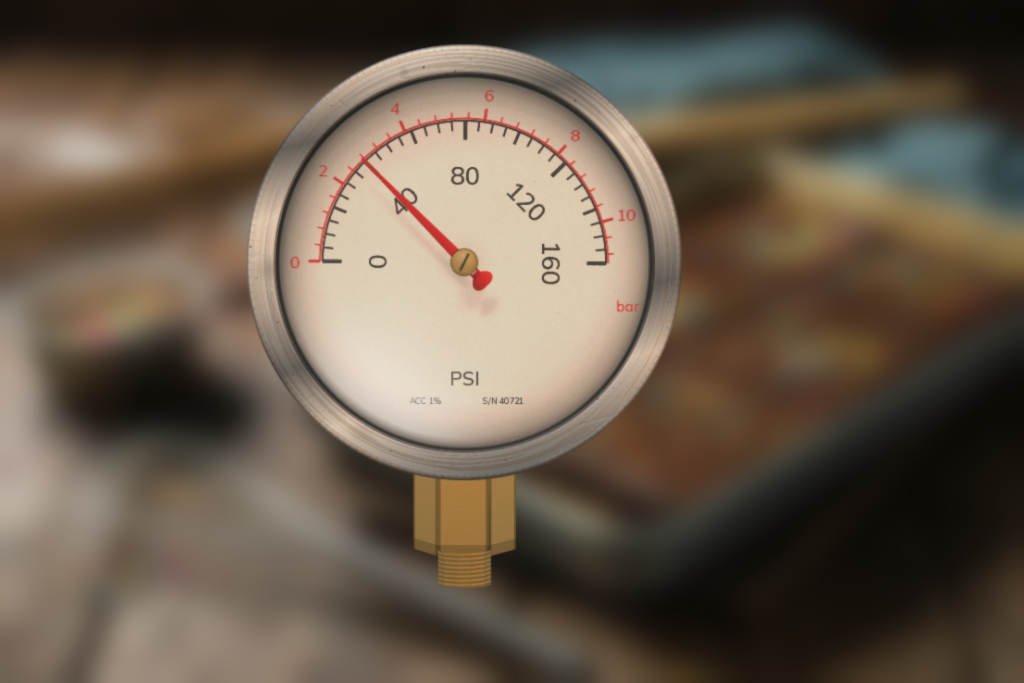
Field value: 40 psi
